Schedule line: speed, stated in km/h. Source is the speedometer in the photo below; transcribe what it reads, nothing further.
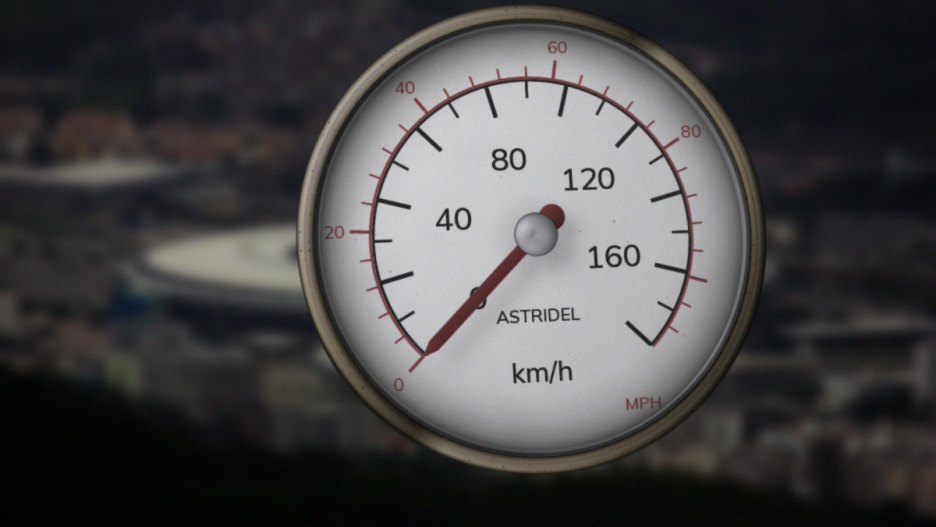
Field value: 0 km/h
